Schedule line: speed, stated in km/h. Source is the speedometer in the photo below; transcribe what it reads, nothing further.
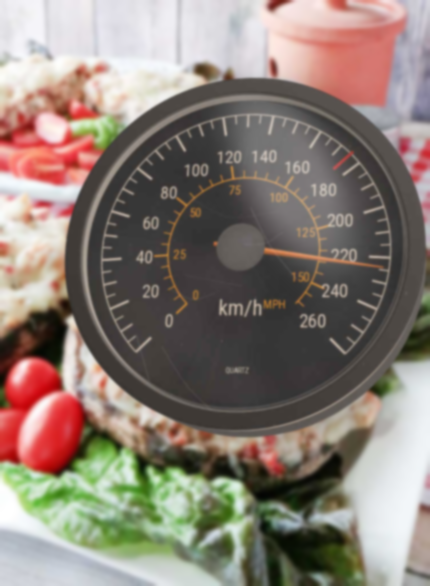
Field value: 225 km/h
